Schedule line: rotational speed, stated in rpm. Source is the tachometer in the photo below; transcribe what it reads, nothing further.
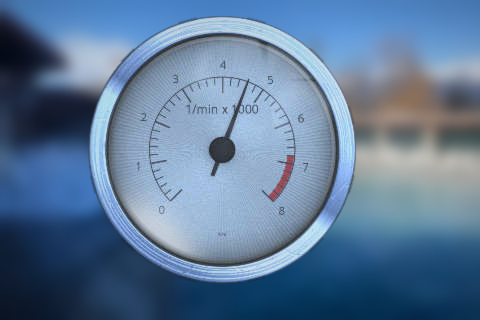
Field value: 4600 rpm
